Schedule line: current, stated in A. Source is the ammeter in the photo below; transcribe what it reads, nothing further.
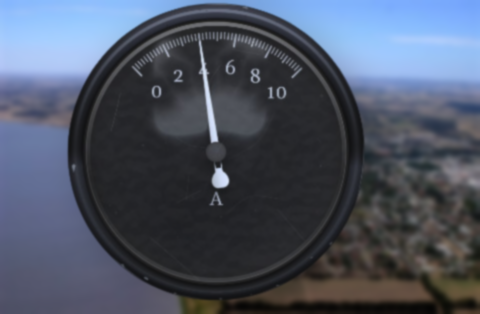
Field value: 4 A
